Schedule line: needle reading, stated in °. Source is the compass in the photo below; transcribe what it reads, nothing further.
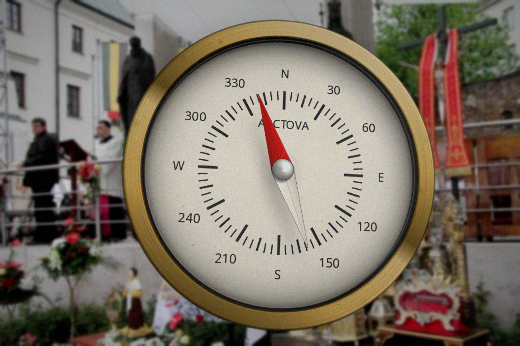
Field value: 340 °
